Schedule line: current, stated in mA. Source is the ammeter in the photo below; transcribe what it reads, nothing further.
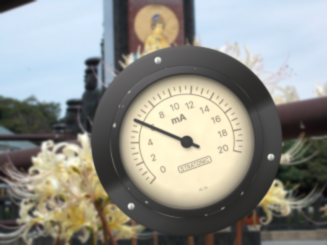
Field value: 6 mA
